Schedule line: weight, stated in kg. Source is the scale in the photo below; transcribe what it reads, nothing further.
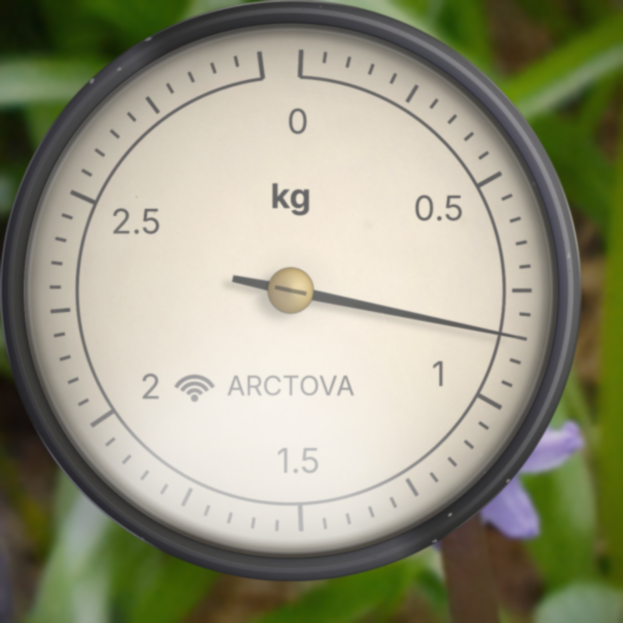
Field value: 0.85 kg
